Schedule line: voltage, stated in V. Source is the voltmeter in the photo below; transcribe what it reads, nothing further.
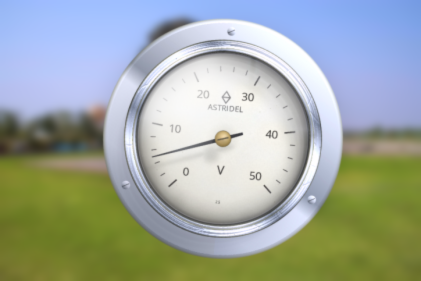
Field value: 5 V
